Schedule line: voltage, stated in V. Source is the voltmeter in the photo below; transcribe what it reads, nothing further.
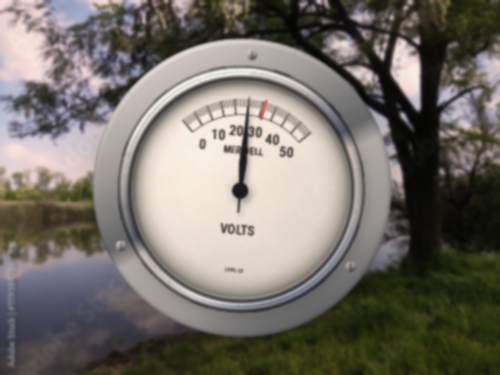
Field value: 25 V
